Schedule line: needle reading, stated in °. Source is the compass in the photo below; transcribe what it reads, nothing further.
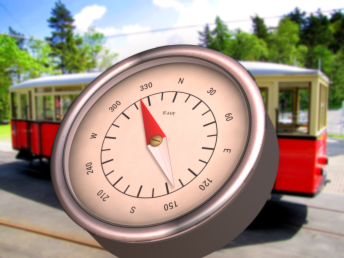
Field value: 322.5 °
